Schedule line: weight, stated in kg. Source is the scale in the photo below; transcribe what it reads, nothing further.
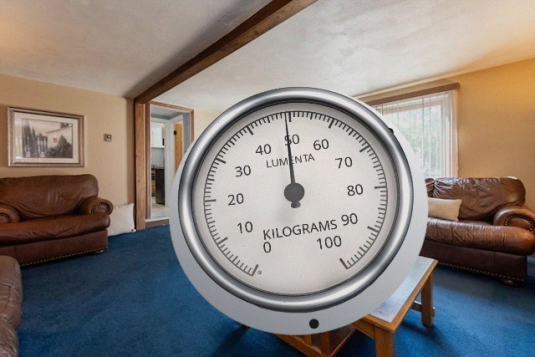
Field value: 49 kg
